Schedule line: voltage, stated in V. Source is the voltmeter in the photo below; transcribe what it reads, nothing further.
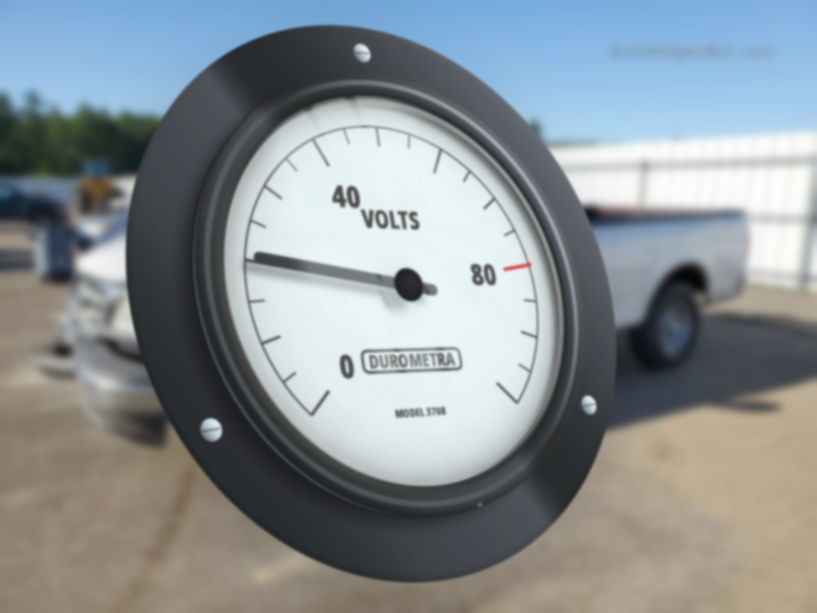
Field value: 20 V
